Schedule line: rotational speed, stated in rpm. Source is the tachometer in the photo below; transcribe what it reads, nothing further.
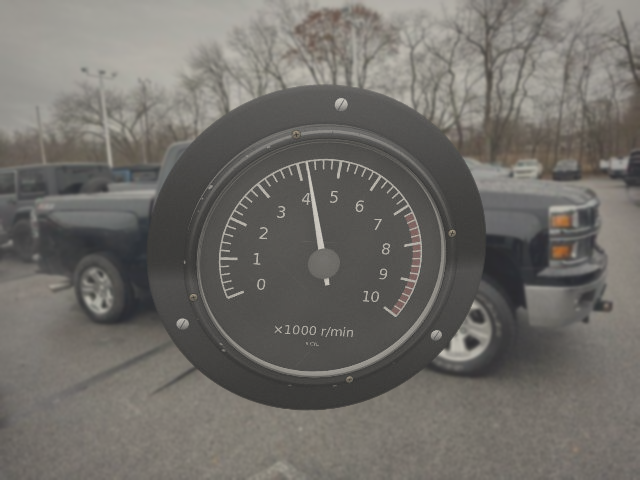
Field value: 4200 rpm
